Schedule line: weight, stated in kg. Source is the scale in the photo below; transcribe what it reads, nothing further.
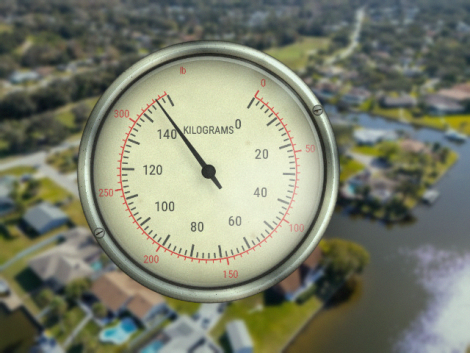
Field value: 146 kg
